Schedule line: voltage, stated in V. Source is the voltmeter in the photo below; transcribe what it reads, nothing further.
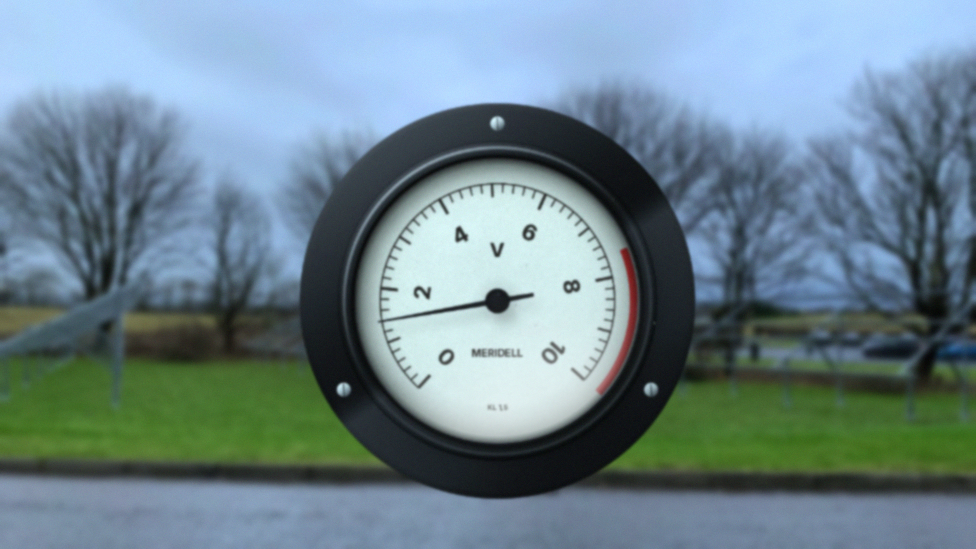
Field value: 1.4 V
